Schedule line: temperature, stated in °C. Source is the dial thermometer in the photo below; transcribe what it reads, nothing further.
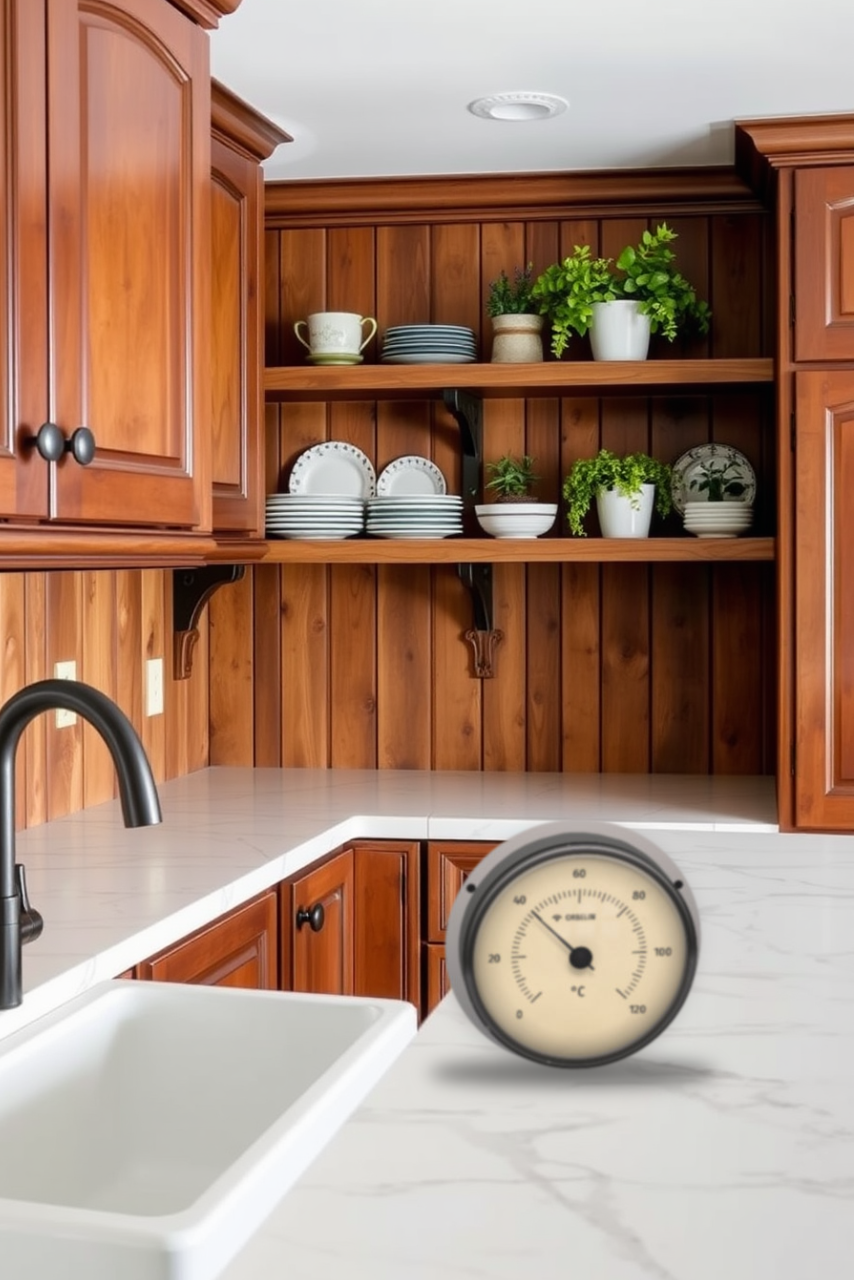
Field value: 40 °C
